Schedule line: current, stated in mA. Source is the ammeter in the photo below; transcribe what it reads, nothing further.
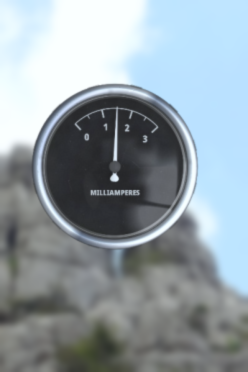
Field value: 1.5 mA
